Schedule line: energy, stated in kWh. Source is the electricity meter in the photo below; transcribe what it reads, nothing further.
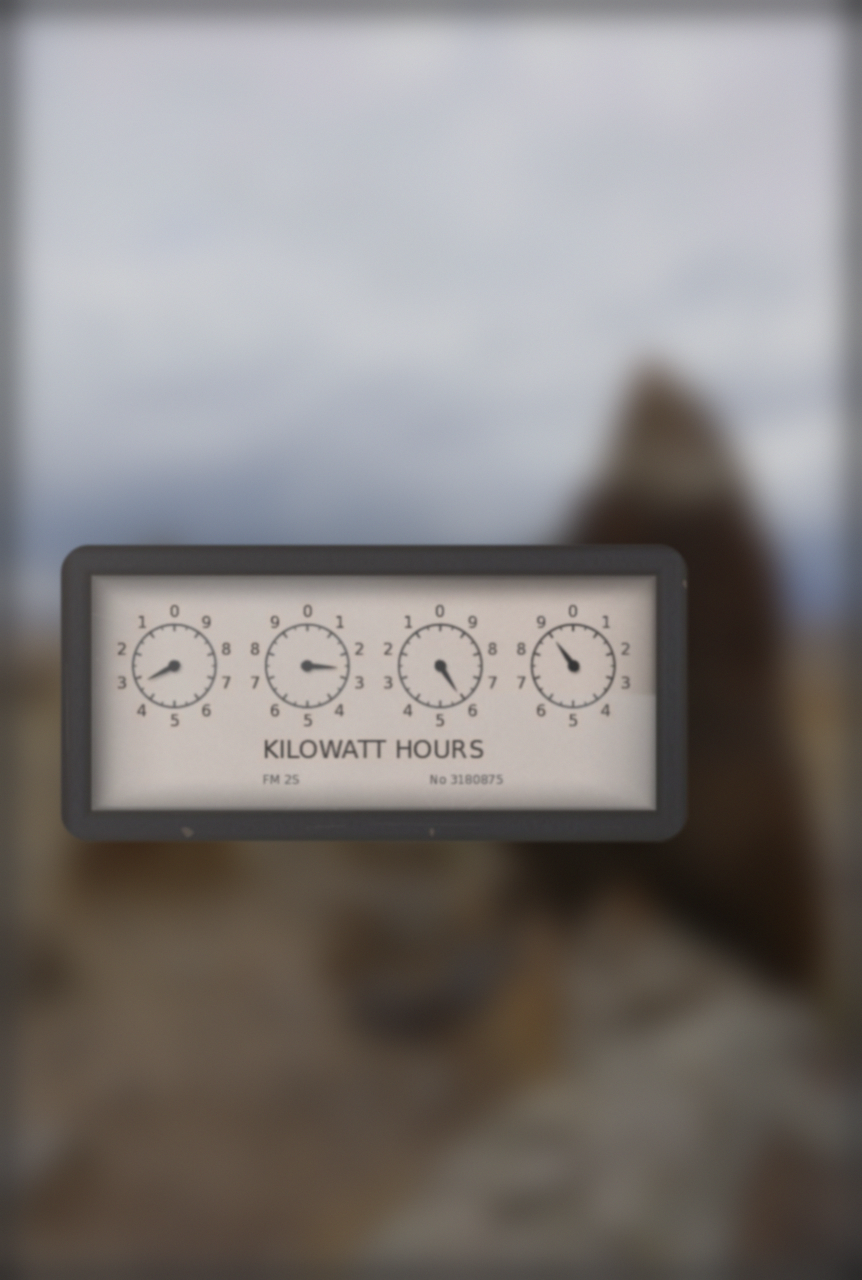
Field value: 3259 kWh
